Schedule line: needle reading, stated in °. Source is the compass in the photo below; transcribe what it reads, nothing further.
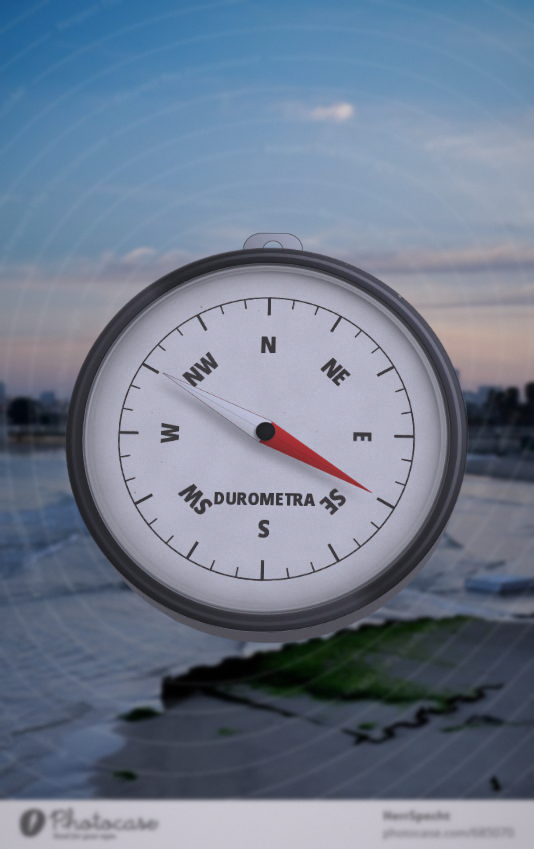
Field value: 120 °
